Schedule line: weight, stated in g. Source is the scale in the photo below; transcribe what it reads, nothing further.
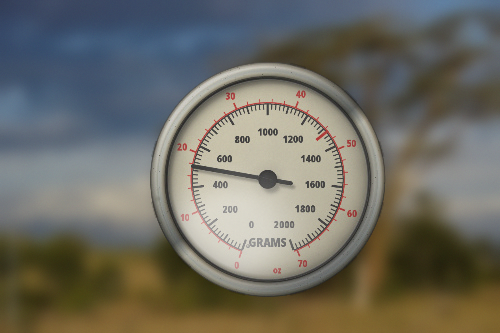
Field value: 500 g
